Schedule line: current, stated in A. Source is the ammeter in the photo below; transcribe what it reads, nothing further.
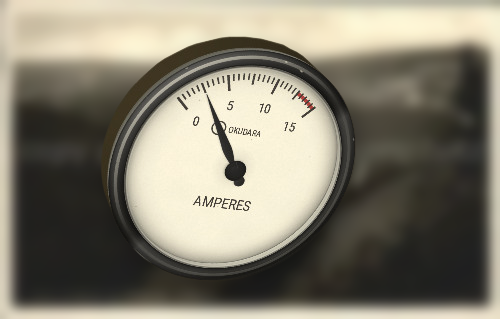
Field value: 2.5 A
